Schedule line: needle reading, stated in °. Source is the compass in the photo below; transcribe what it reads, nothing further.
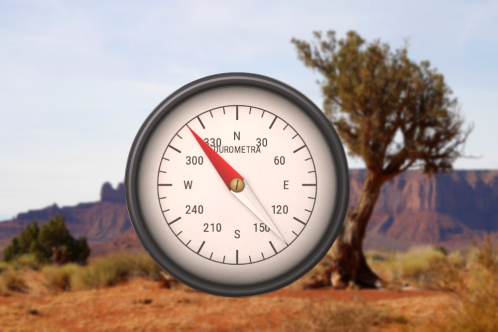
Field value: 320 °
